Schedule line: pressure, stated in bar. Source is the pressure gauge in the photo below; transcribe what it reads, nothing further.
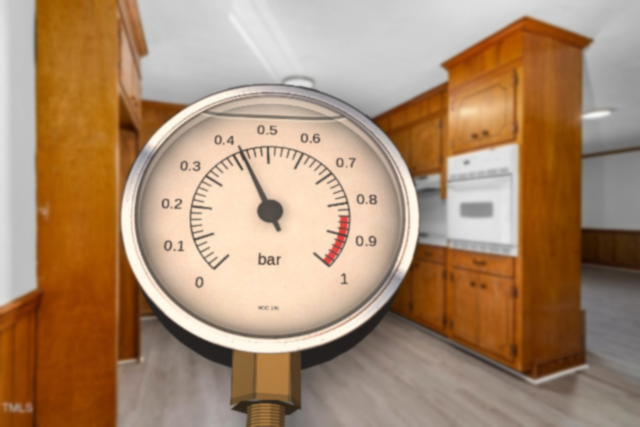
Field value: 0.42 bar
